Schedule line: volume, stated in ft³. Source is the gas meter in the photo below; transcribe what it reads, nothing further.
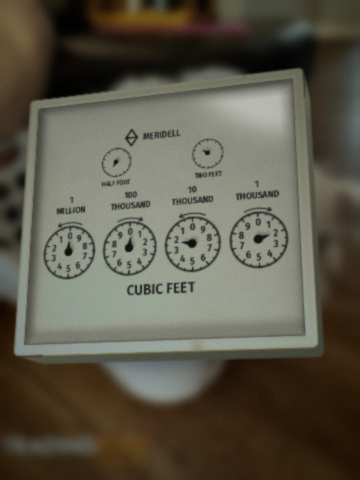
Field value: 2200 ft³
